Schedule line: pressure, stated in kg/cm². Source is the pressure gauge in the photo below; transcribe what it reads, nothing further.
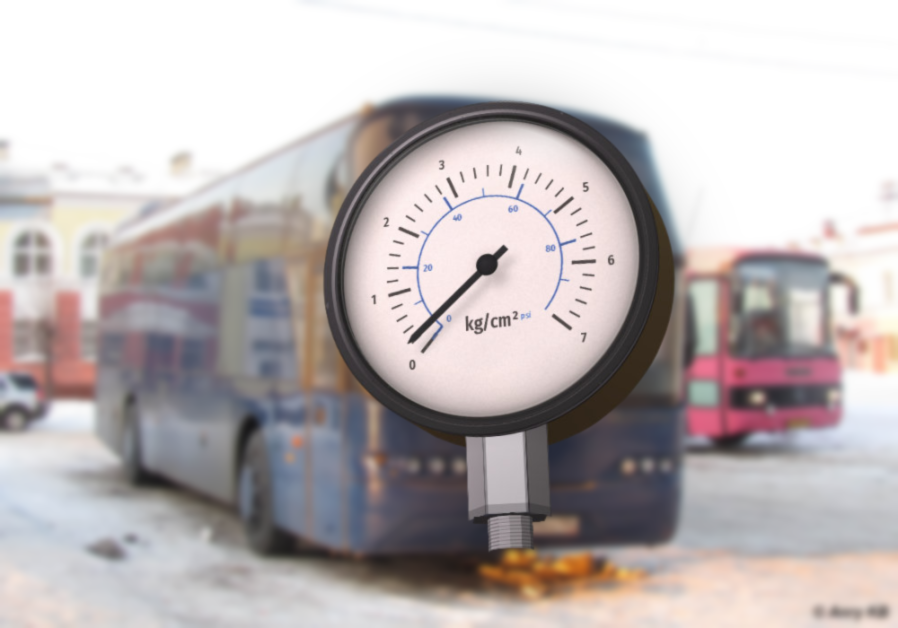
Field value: 0.2 kg/cm²
